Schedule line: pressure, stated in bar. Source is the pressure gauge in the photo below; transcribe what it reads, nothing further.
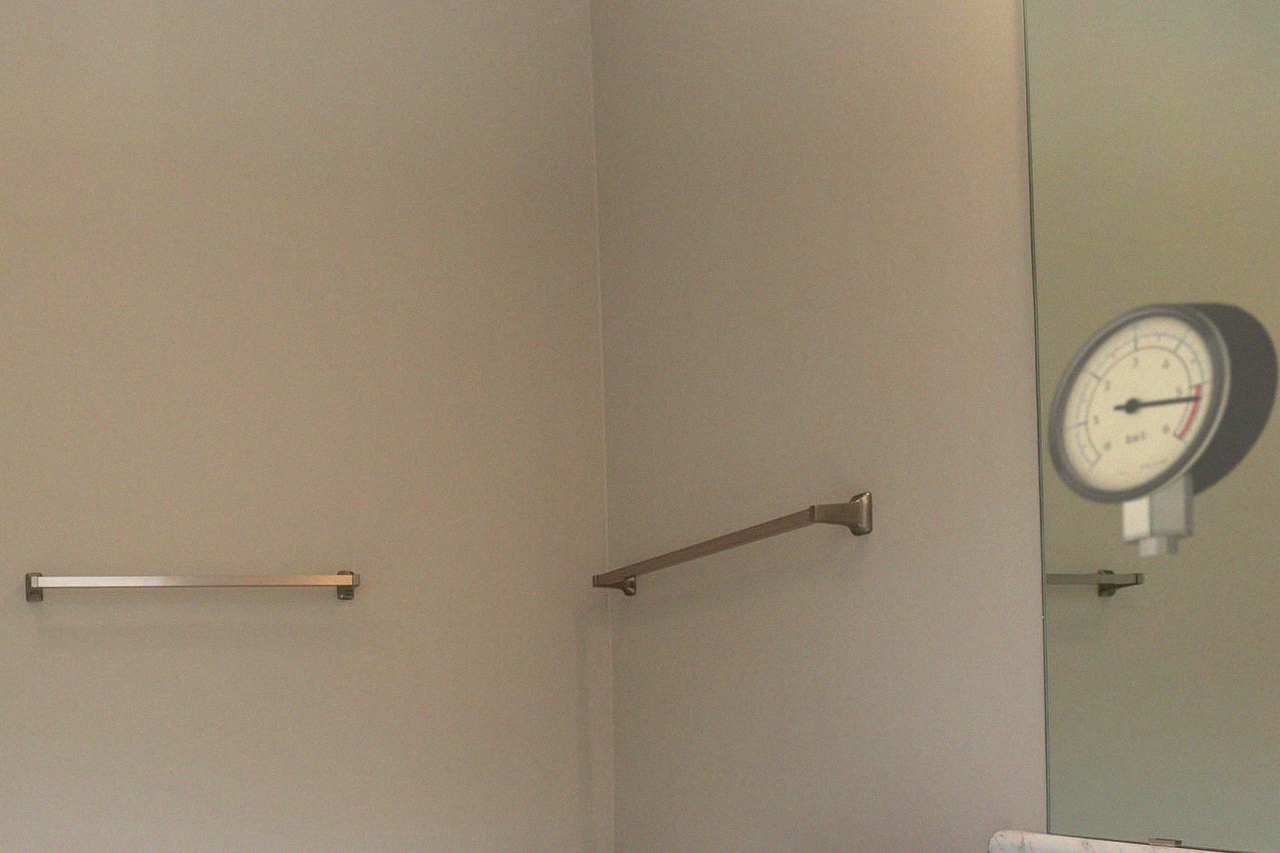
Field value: 5.25 bar
